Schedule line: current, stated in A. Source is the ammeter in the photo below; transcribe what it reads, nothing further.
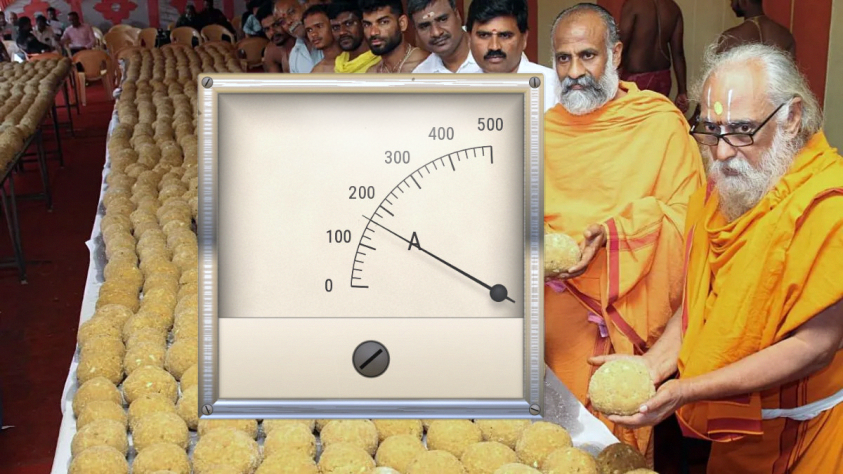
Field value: 160 A
